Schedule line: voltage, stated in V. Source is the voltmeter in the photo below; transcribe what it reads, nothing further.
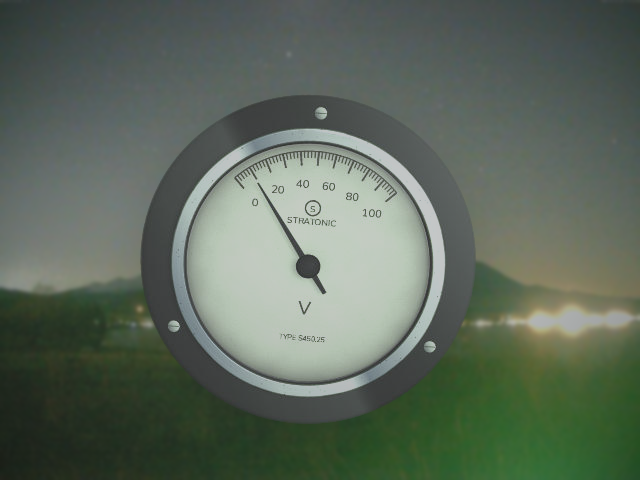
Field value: 10 V
